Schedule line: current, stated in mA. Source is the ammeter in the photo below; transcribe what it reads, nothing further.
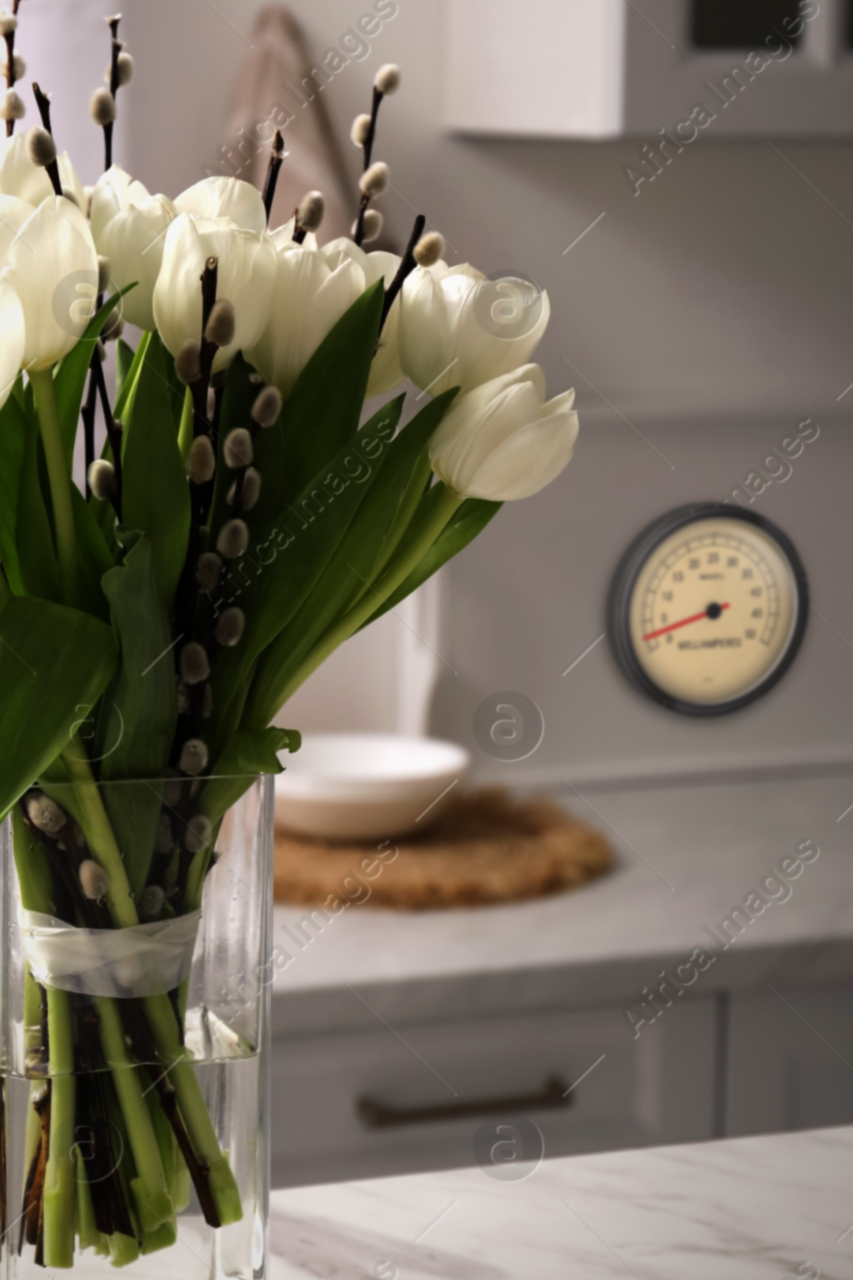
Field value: 2.5 mA
